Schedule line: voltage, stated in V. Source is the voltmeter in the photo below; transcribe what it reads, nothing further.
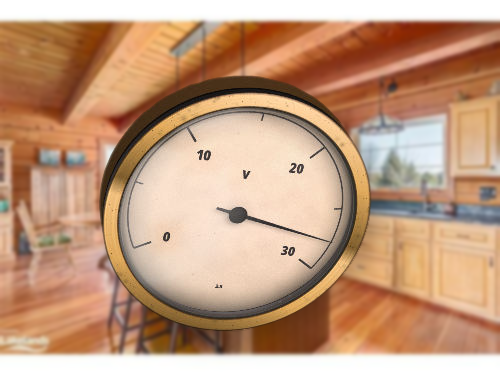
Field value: 27.5 V
